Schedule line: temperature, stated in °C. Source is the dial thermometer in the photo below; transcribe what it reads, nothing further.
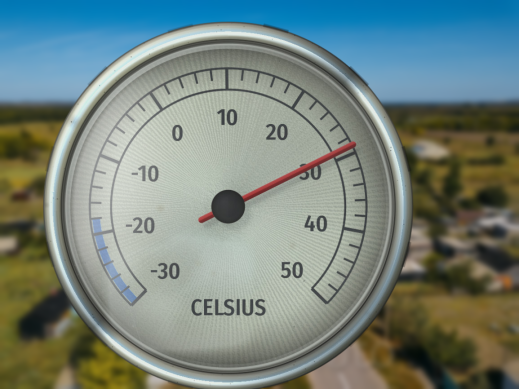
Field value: 29 °C
